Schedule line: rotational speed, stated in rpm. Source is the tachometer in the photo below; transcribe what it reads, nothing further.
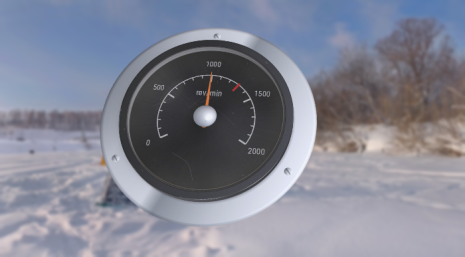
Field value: 1000 rpm
